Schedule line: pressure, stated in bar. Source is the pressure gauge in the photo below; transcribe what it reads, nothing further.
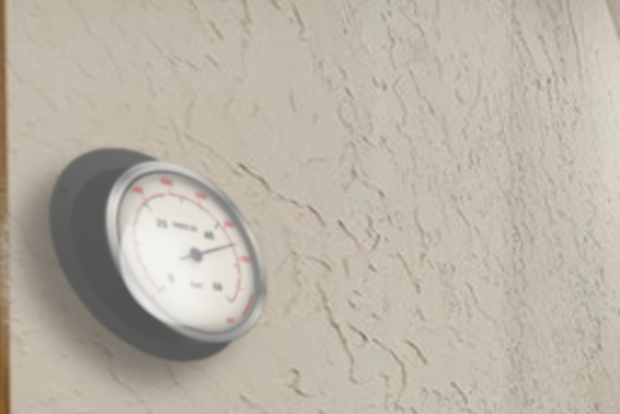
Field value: 45 bar
